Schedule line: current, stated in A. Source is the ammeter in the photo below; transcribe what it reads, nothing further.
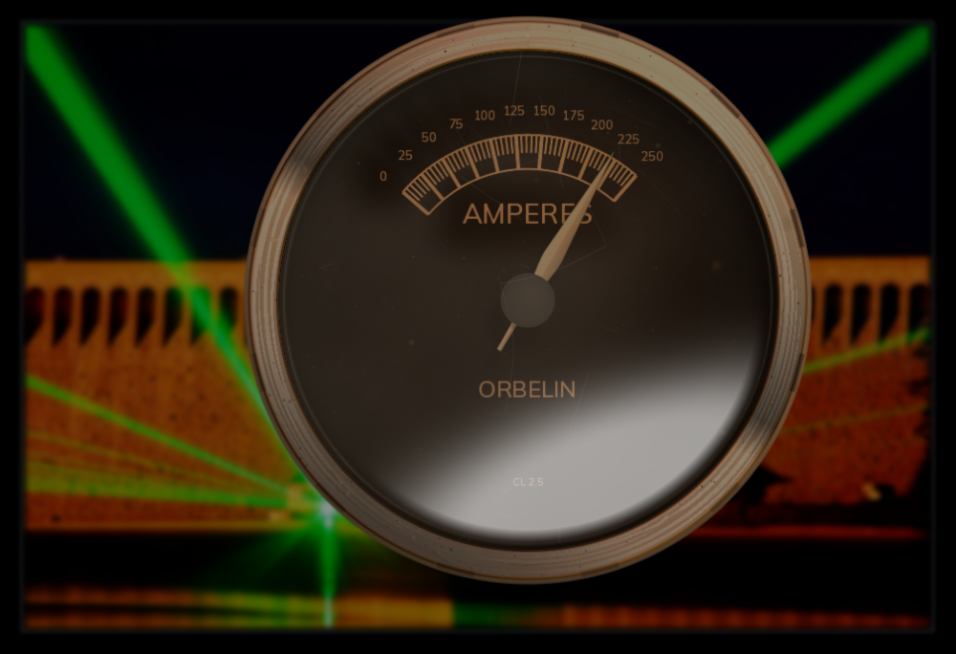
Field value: 220 A
